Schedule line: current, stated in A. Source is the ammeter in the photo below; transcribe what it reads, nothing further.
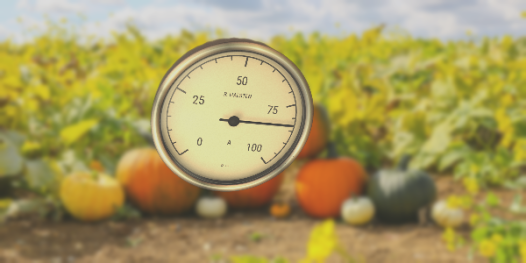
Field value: 82.5 A
